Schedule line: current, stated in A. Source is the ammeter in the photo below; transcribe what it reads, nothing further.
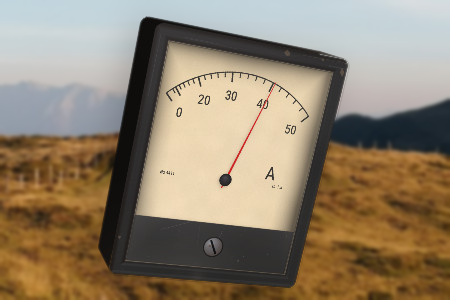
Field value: 40 A
